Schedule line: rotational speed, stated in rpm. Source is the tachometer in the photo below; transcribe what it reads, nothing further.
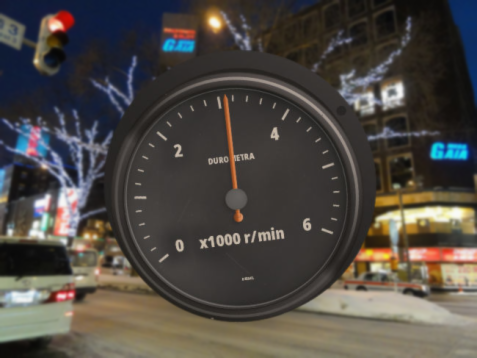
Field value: 3100 rpm
